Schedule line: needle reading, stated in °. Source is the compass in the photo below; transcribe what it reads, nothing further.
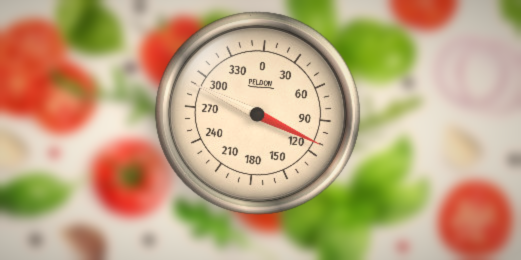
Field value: 110 °
